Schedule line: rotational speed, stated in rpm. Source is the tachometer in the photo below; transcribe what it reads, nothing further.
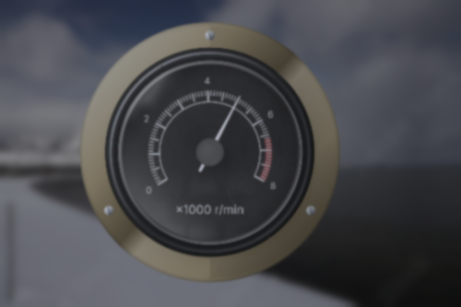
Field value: 5000 rpm
